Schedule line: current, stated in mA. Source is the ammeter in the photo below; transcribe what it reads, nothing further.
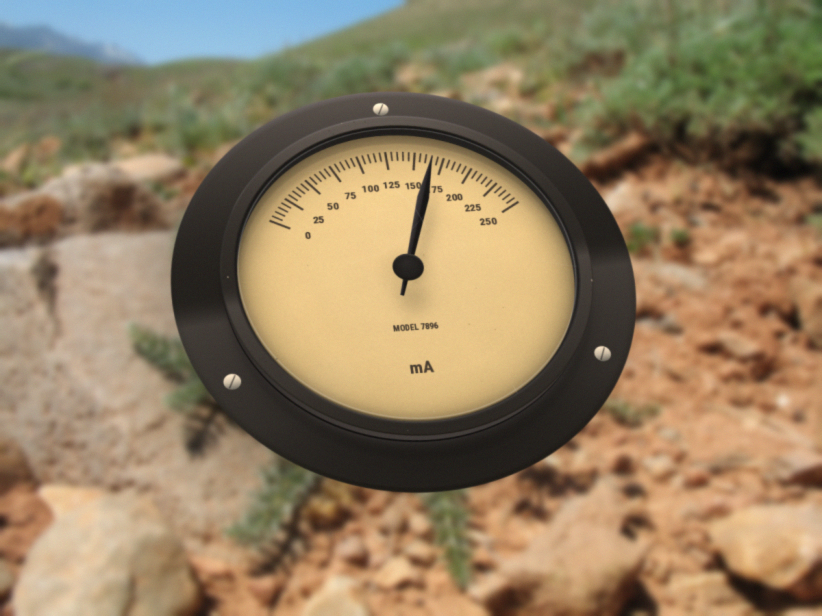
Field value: 165 mA
